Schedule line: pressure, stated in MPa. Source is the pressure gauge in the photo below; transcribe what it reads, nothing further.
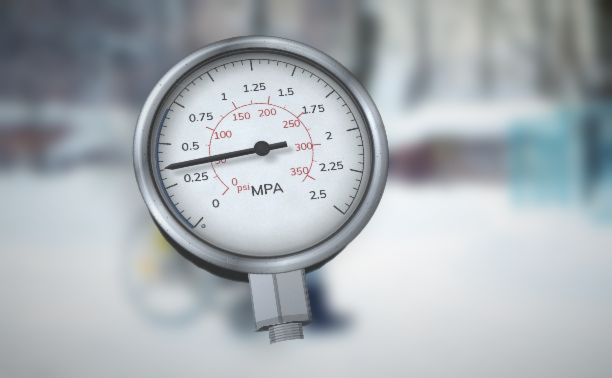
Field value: 0.35 MPa
